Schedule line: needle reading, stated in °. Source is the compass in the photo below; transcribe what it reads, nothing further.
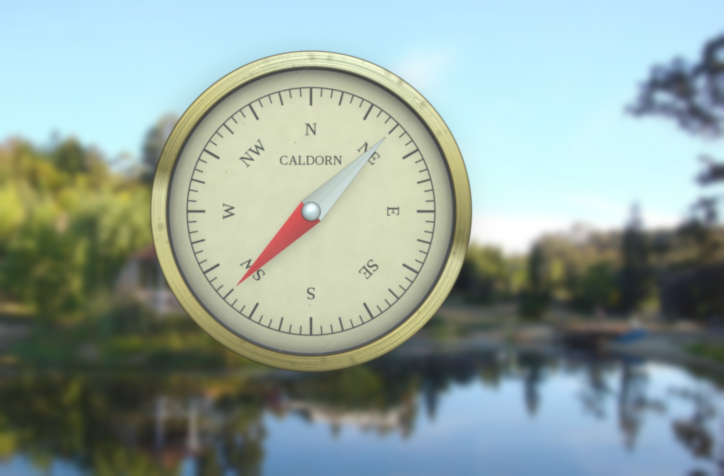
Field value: 225 °
